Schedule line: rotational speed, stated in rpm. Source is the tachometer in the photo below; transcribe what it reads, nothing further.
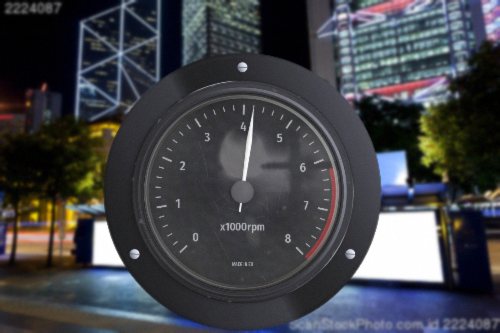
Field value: 4200 rpm
